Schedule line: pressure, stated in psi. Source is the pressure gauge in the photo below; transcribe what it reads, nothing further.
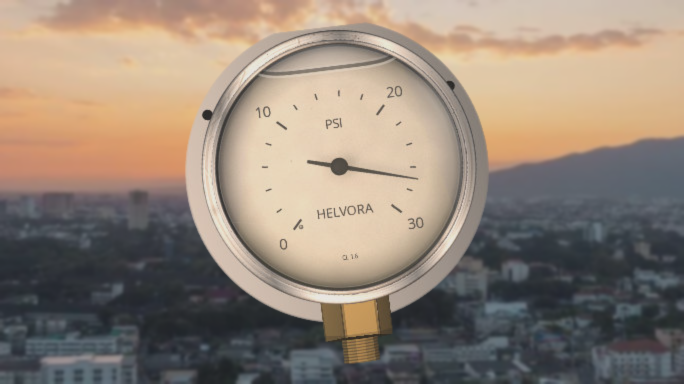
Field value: 27 psi
